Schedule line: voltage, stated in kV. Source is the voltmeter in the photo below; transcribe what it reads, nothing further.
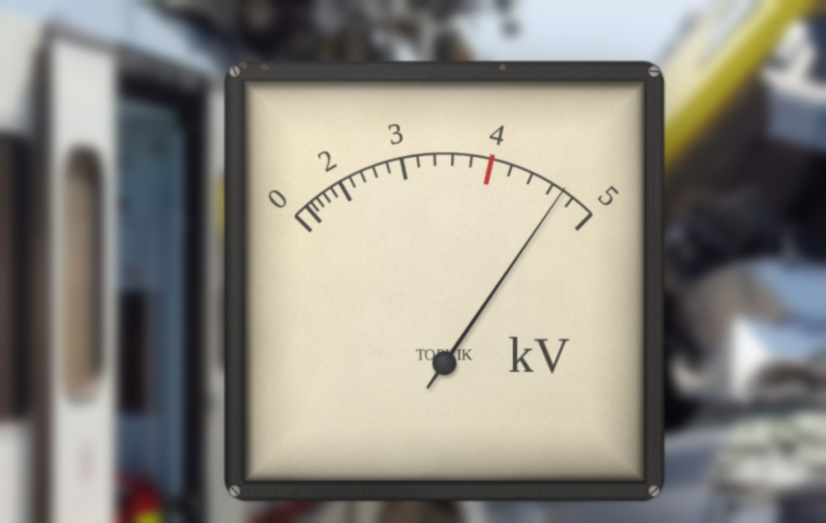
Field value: 4.7 kV
